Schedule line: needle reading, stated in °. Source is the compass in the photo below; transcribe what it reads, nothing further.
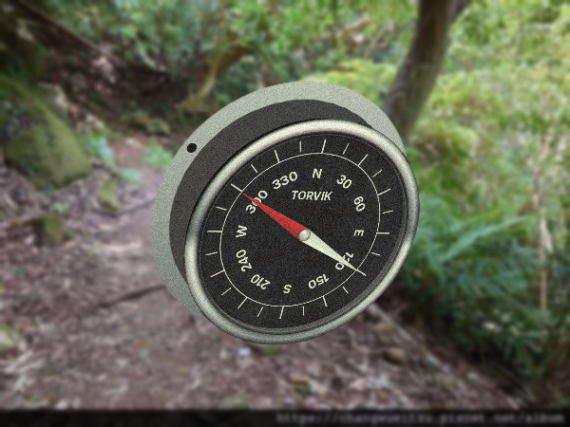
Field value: 300 °
